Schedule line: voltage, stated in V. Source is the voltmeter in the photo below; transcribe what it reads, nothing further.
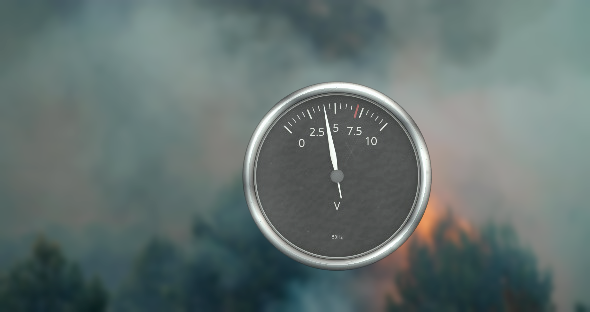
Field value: 4 V
